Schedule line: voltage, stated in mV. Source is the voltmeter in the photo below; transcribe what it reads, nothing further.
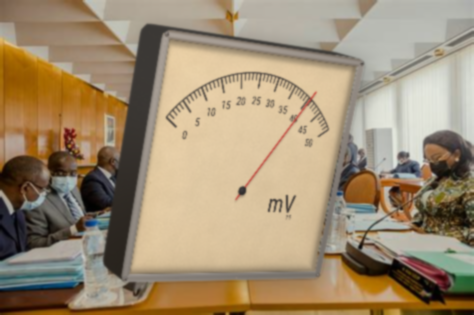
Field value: 40 mV
